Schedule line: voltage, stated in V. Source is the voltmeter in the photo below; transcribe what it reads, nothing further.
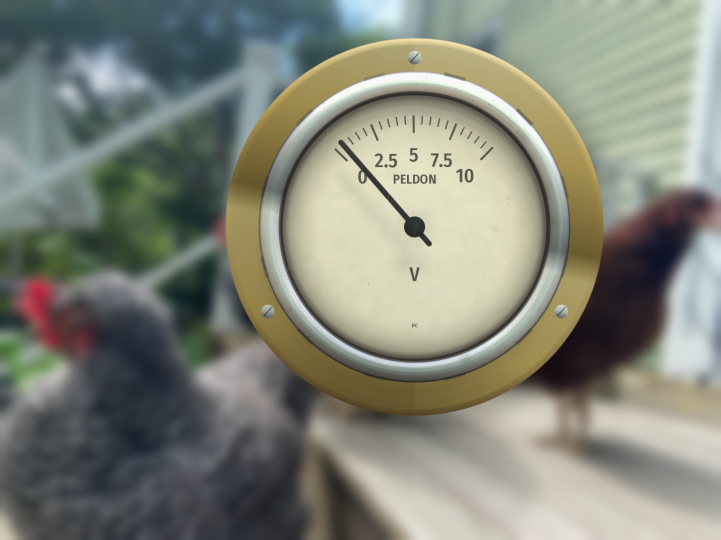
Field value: 0.5 V
